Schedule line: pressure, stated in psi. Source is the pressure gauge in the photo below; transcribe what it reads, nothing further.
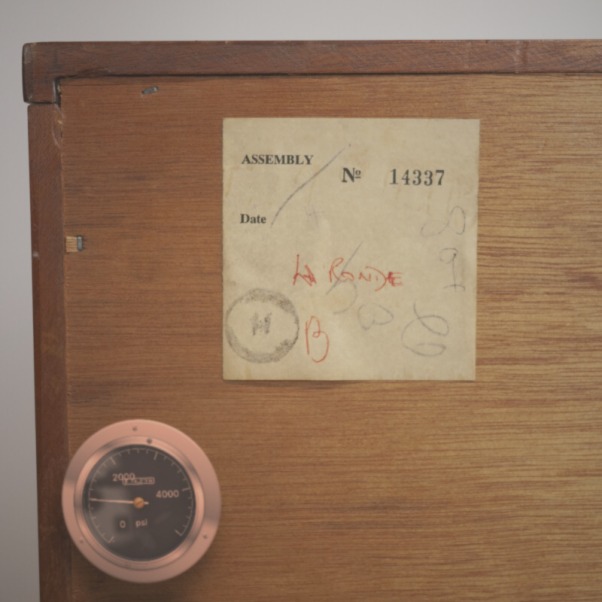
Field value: 1000 psi
